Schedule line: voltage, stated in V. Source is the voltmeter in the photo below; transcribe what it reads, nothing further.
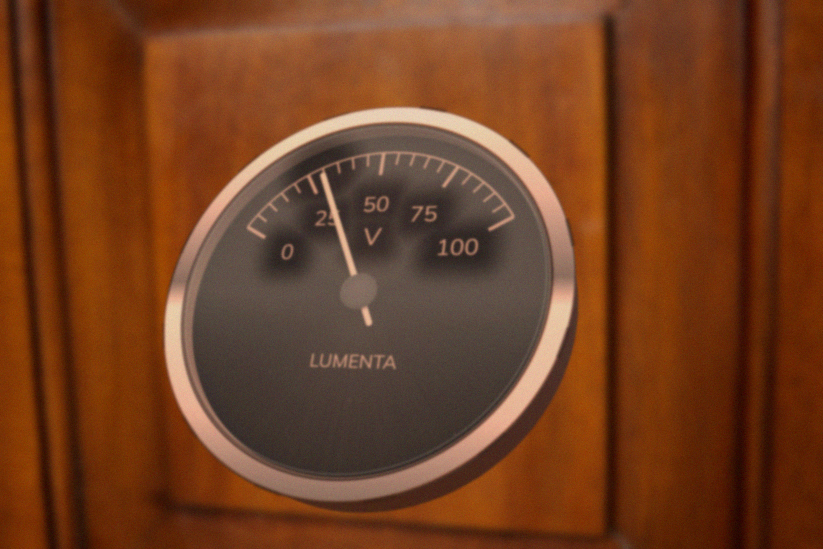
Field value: 30 V
